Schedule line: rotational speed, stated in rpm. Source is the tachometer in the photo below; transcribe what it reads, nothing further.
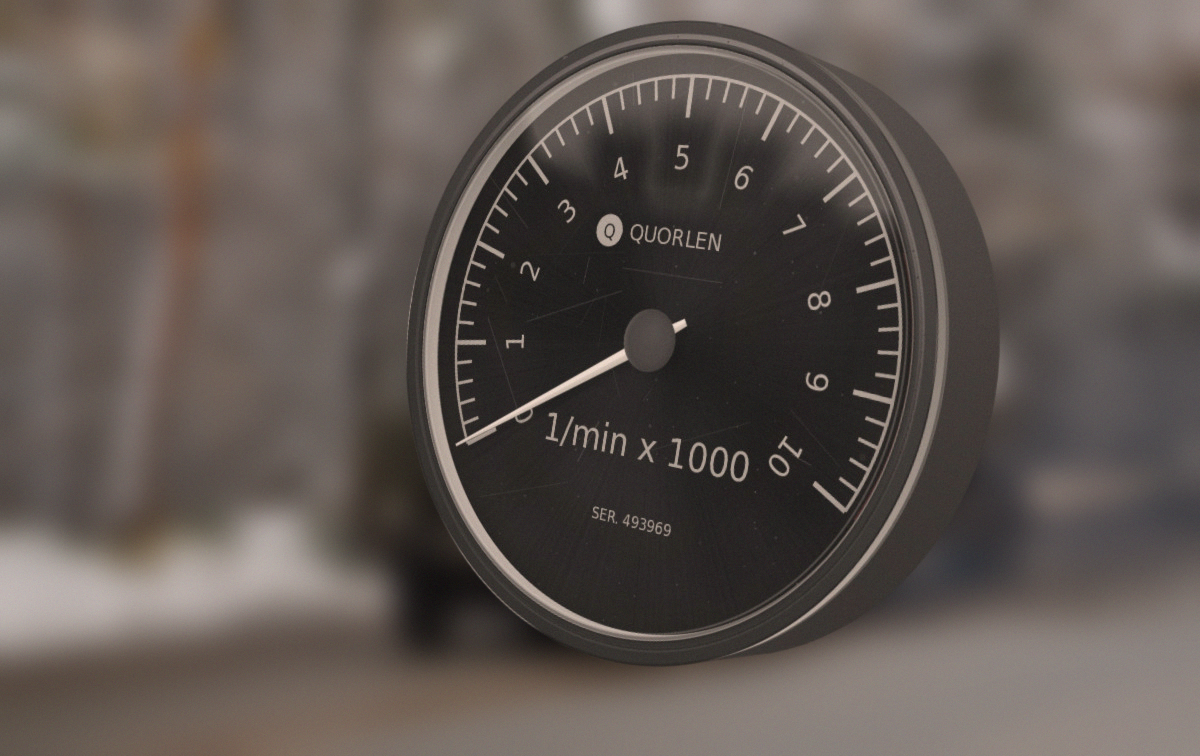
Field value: 0 rpm
